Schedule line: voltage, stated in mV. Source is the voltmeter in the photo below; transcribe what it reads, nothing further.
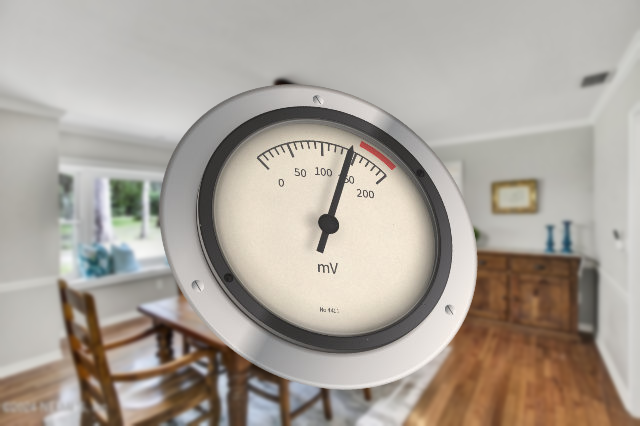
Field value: 140 mV
